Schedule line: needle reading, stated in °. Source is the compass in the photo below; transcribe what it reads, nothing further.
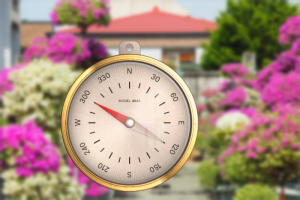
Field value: 300 °
